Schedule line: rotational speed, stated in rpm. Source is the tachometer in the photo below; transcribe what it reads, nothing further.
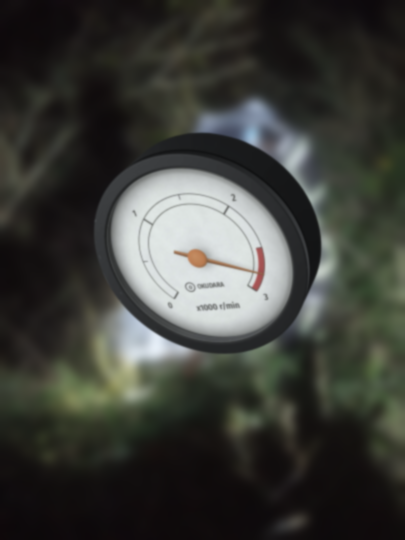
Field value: 2750 rpm
